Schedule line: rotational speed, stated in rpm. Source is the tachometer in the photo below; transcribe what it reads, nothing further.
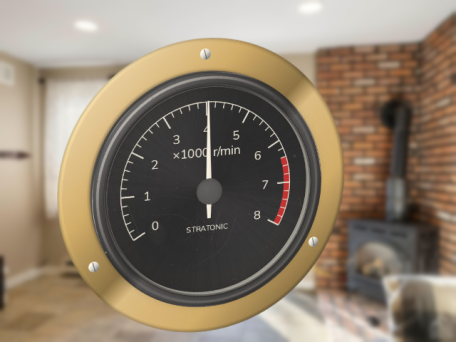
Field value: 4000 rpm
